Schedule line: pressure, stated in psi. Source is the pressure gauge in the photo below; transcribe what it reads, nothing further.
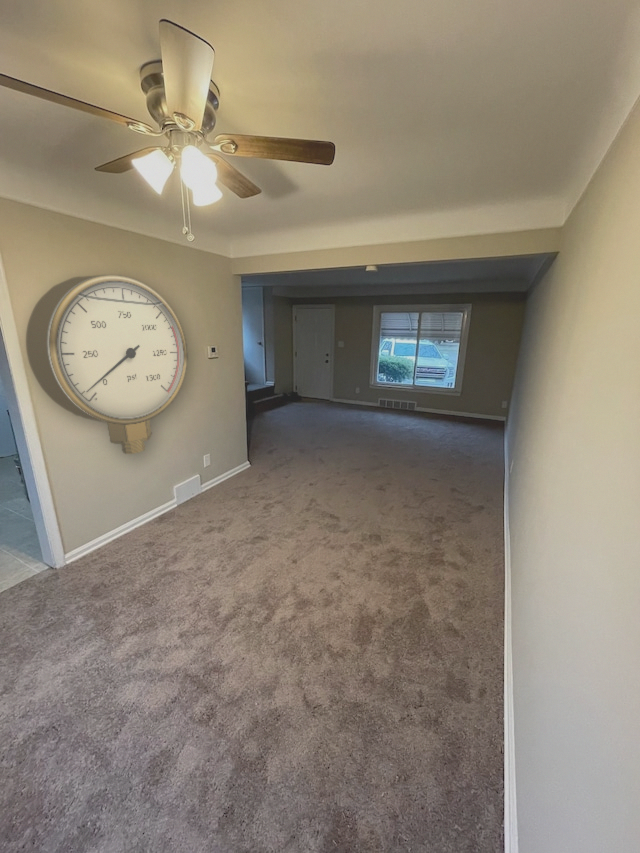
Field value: 50 psi
